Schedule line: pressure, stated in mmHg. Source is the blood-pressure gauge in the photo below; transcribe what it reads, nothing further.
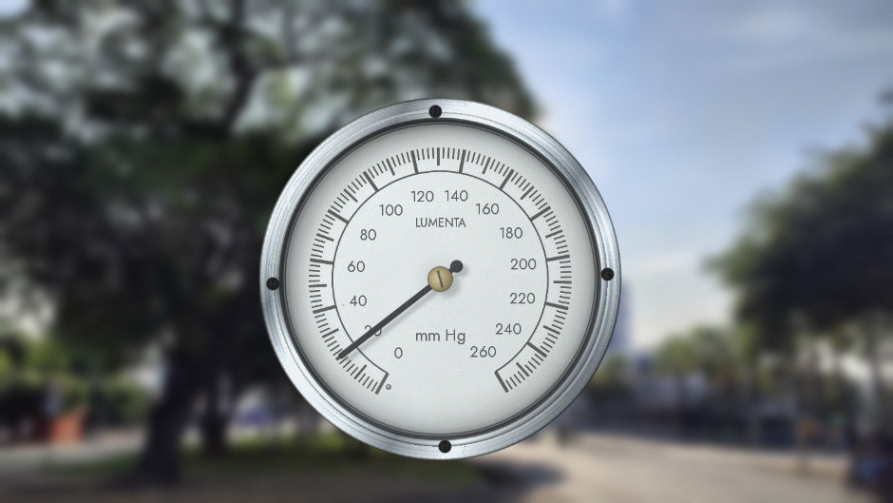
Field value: 20 mmHg
